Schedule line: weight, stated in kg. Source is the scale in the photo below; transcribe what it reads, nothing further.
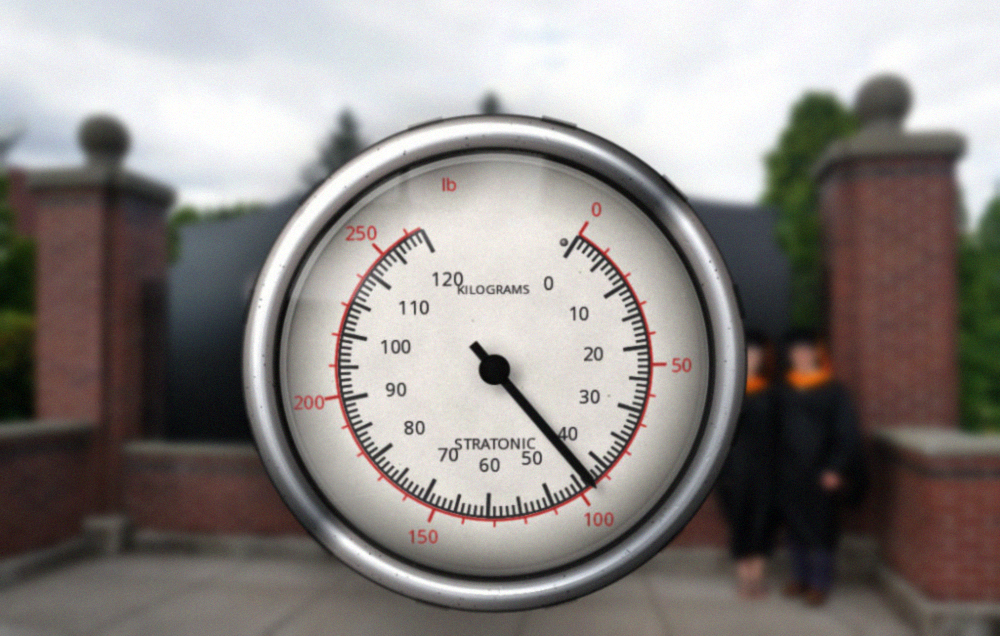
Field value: 43 kg
